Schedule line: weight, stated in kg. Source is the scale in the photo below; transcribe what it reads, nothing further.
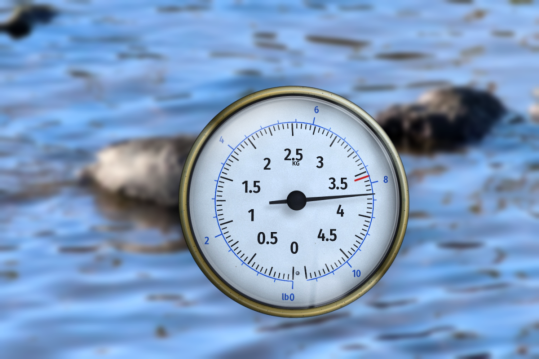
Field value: 3.75 kg
